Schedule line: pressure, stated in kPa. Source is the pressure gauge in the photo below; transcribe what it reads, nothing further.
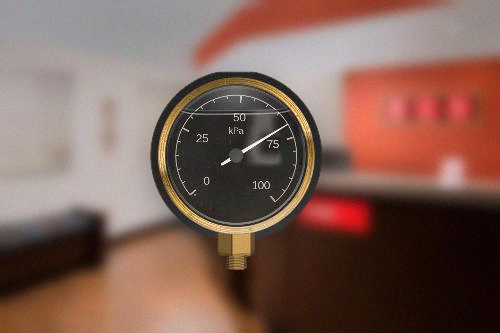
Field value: 70 kPa
